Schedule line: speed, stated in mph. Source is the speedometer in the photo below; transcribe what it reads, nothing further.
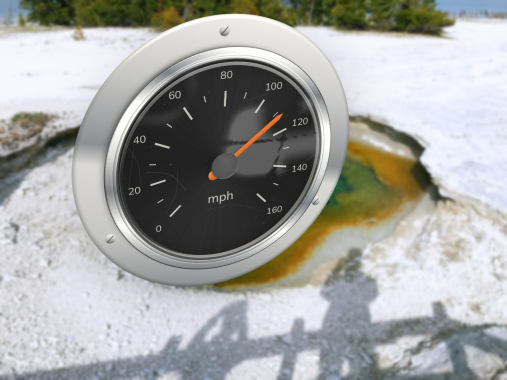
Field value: 110 mph
